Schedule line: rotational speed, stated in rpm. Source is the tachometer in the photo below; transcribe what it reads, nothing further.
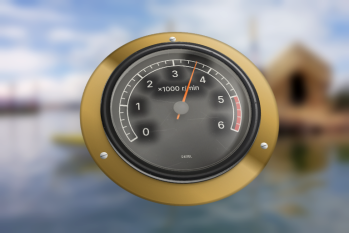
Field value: 3600 rpm
